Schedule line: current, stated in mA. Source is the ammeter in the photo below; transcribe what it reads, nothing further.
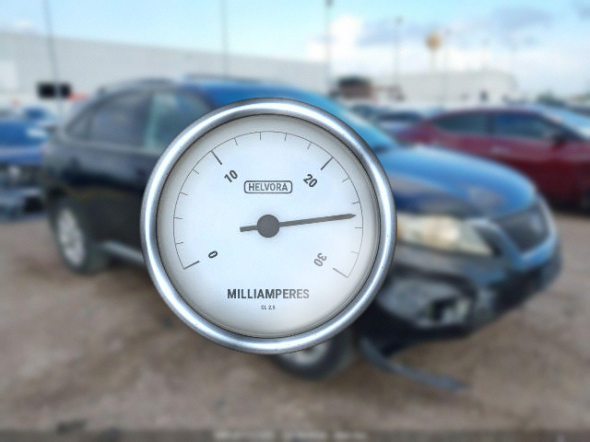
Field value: 25 mA
